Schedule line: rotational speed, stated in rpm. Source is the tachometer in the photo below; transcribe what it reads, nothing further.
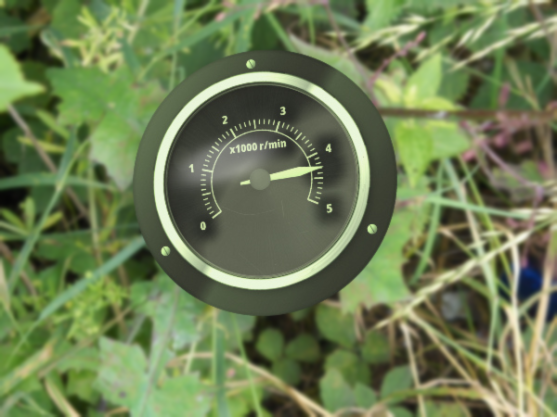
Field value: 4300 rpm
